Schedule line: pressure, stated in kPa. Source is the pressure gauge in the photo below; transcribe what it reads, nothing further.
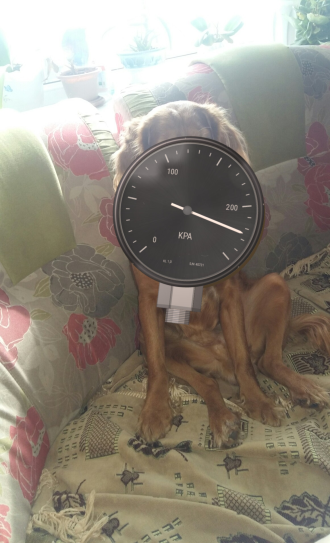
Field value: 225 kPa
